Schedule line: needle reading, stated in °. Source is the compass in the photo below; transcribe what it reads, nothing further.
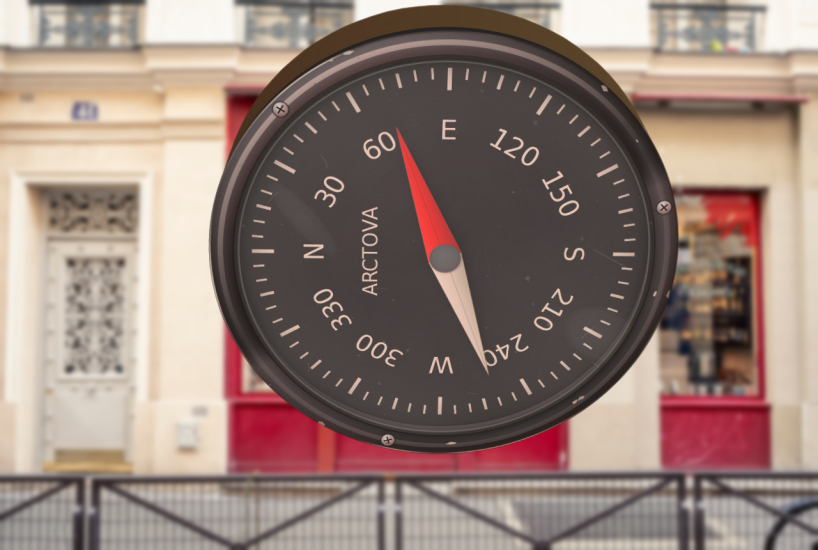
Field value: 70 °
